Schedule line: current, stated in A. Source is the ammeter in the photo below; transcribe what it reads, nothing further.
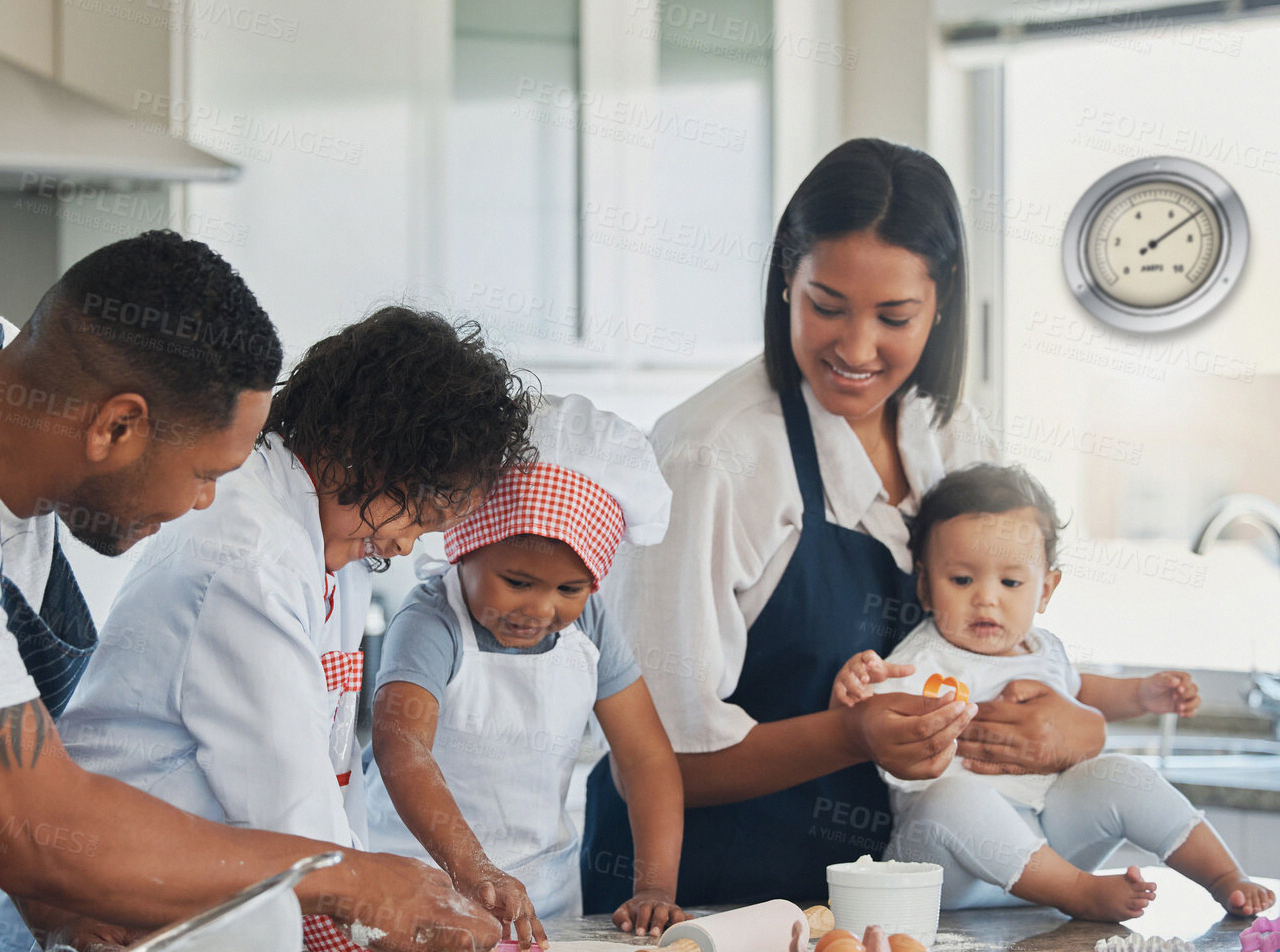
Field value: 7 A
